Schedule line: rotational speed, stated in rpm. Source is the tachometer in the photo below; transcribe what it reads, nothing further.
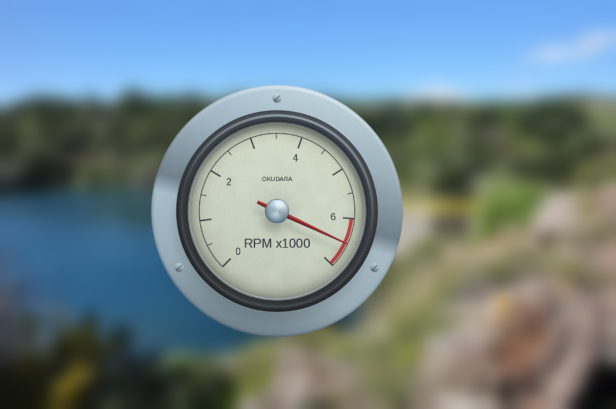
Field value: 6500 rpm
